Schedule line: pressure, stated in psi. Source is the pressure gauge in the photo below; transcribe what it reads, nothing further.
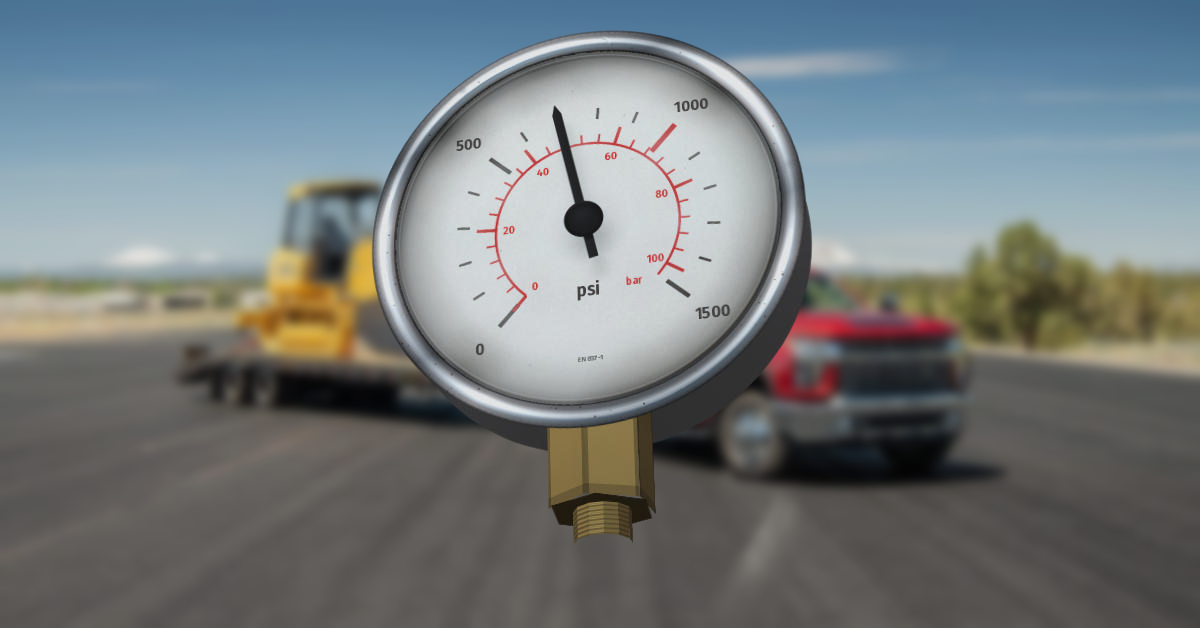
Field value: 700 psi
